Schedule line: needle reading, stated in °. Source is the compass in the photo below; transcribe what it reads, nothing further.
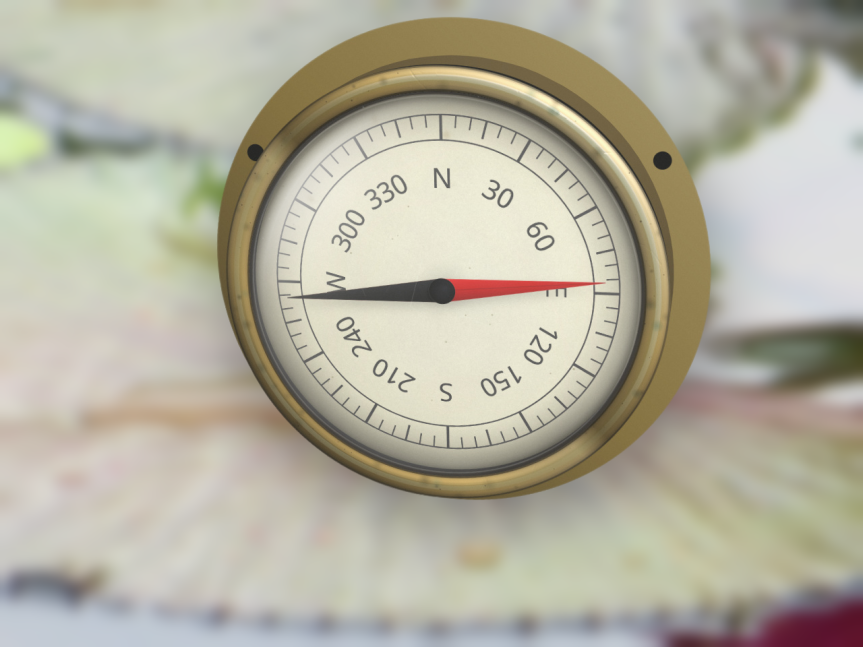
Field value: 85 °
